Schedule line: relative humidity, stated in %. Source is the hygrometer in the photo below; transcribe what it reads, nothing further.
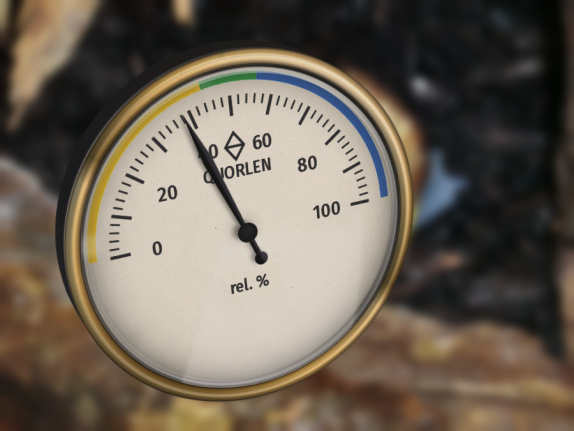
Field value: 38 %
